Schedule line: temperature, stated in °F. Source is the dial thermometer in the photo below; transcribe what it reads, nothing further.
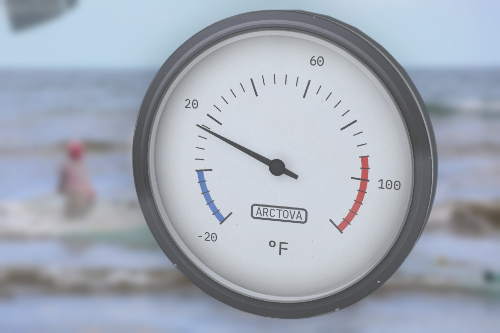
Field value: 16 °F
